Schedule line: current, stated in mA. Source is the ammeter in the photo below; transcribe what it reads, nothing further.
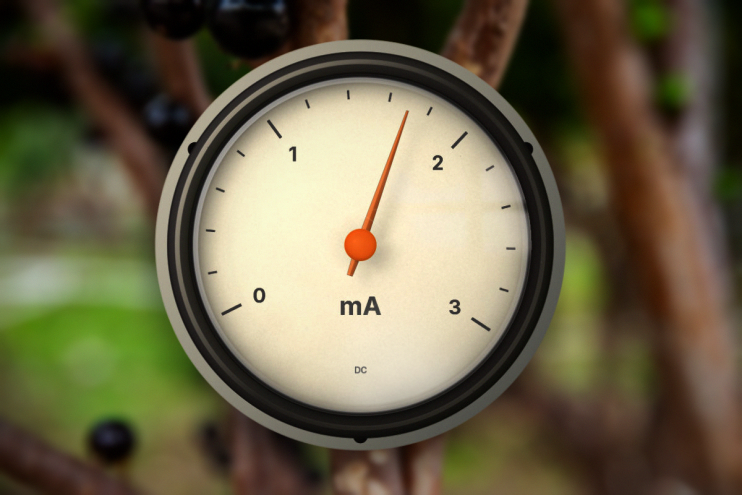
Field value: 1.7 mA
